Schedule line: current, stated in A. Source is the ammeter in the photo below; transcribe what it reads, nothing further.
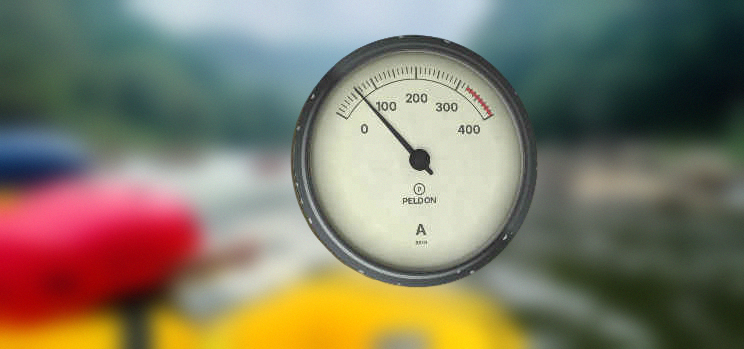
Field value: 60 A
